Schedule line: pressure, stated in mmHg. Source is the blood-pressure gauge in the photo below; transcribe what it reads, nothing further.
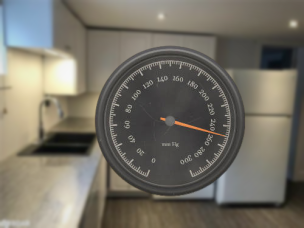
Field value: 250 mmHg
